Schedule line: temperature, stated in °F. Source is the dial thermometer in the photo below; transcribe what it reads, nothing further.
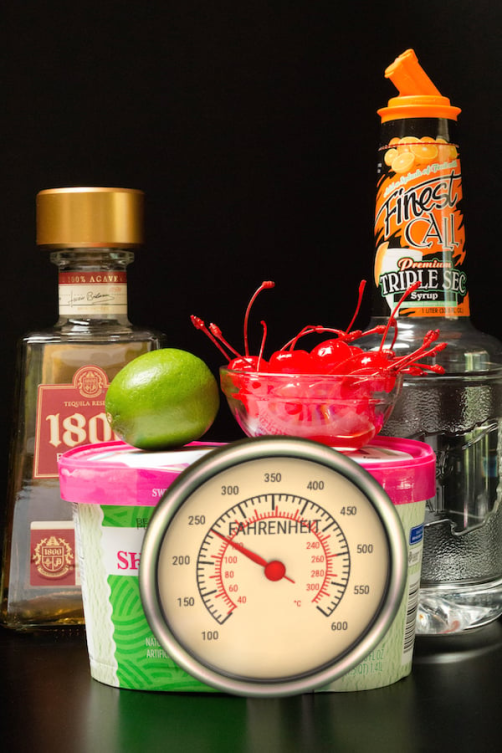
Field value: 250 °F
